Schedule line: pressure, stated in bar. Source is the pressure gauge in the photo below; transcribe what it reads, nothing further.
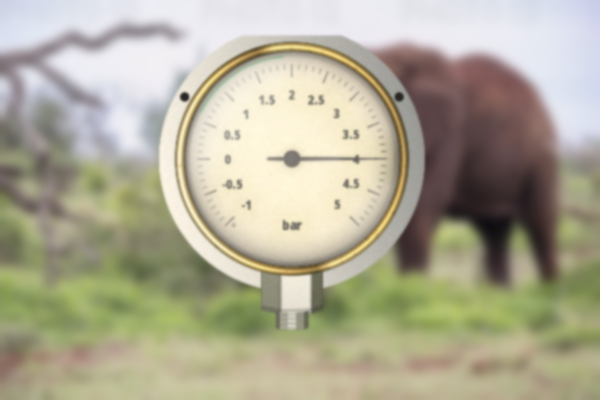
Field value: 4 bar
